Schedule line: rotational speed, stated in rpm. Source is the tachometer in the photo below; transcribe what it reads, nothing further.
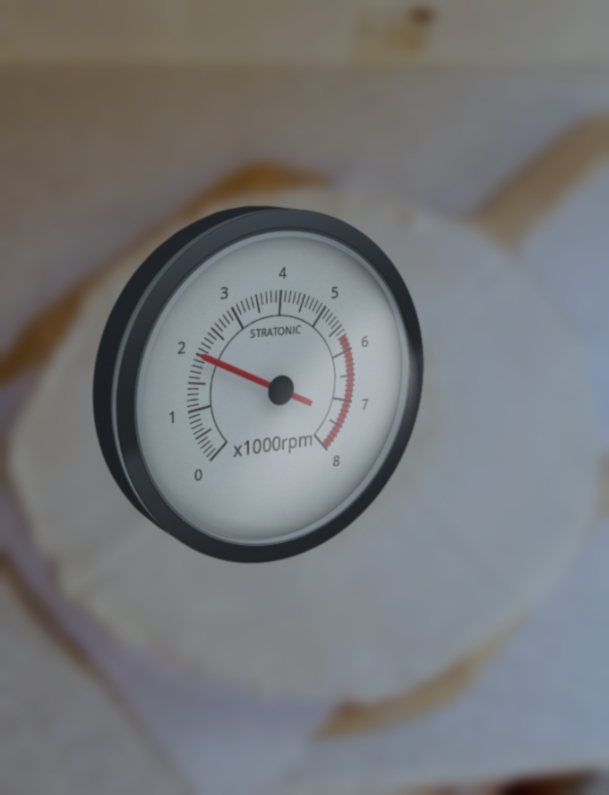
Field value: 2000 rpm
